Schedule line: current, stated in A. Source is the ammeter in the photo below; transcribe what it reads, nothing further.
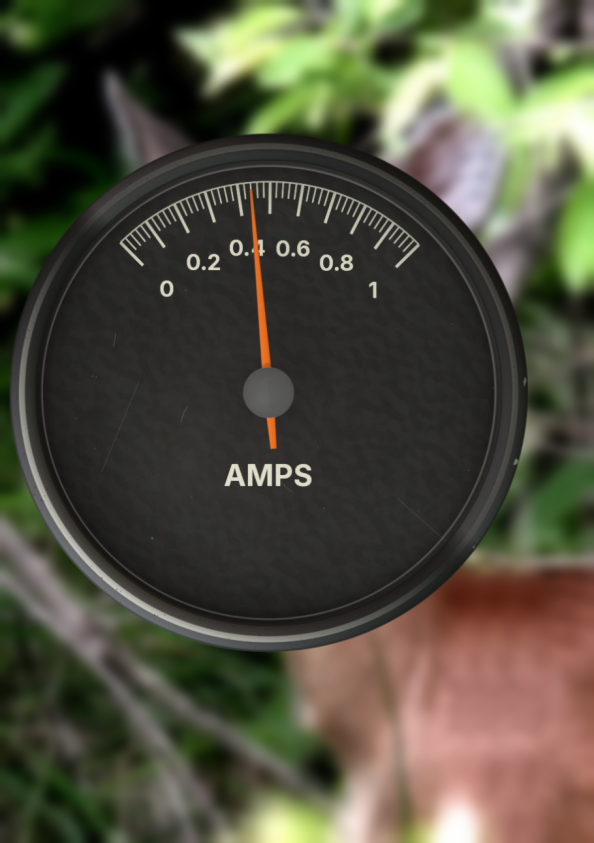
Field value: 0.44 A
